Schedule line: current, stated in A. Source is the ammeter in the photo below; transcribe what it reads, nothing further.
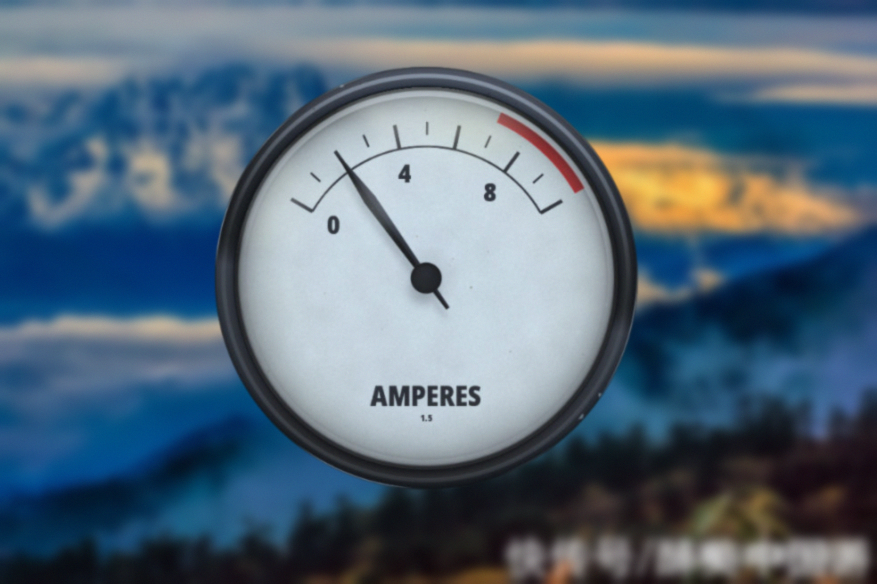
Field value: 2 A
